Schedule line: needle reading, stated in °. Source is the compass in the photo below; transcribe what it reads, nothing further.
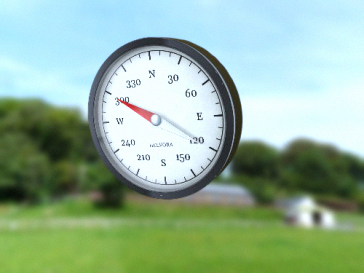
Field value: 300 °
